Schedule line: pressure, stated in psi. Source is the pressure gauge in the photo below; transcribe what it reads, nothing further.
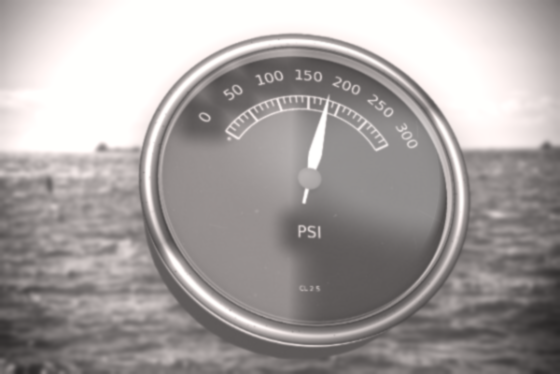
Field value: 180 psi
